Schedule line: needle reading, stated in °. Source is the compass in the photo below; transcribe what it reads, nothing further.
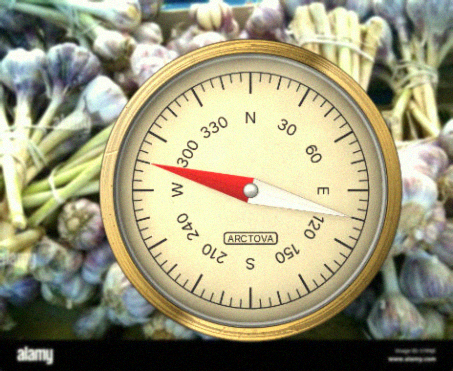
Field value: 285 °
